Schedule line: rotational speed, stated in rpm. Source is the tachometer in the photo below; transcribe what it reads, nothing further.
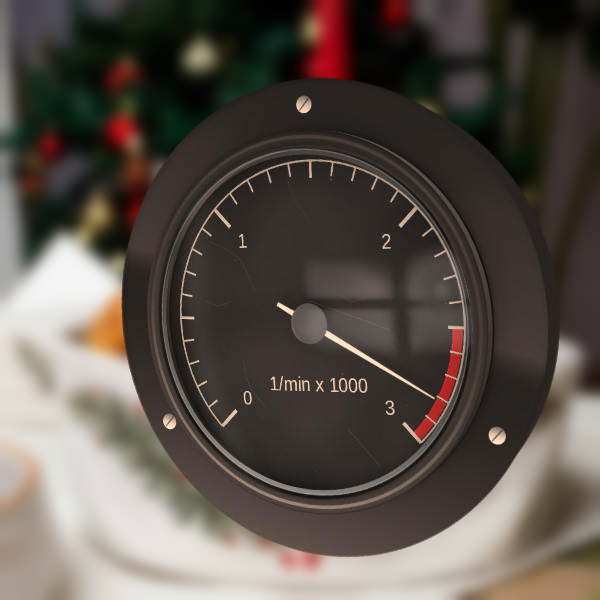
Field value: 2800 rpm
